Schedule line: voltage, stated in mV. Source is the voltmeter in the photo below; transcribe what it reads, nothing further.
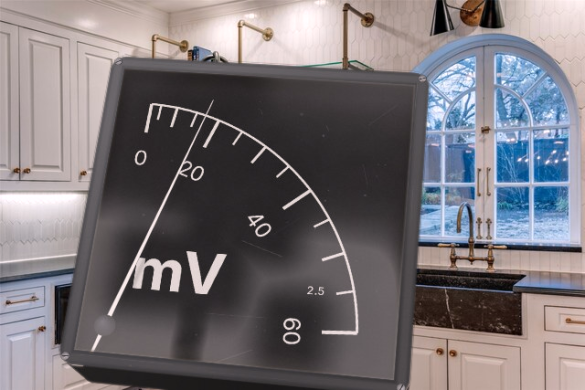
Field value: 17.5 mV
